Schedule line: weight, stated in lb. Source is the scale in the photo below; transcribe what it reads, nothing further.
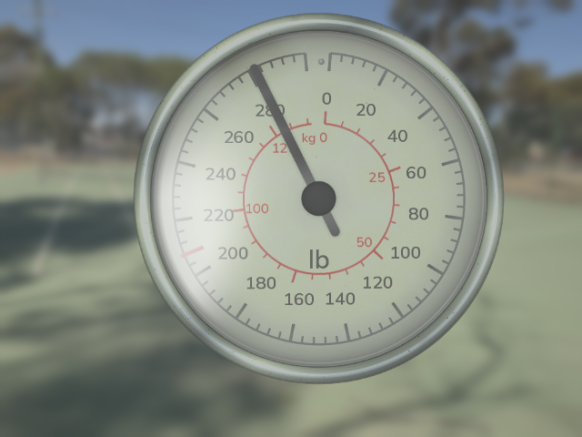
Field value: 282 lb
